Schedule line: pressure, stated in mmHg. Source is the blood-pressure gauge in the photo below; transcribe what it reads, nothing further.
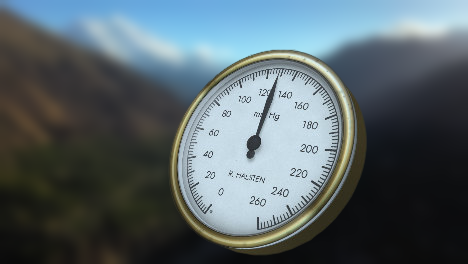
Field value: 130 mmHg
